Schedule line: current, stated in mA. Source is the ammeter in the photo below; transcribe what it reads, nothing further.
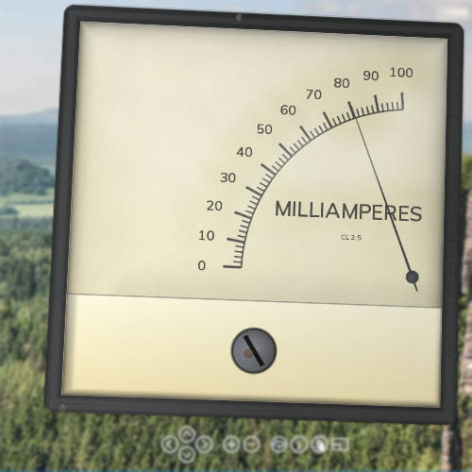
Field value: 80 mA
